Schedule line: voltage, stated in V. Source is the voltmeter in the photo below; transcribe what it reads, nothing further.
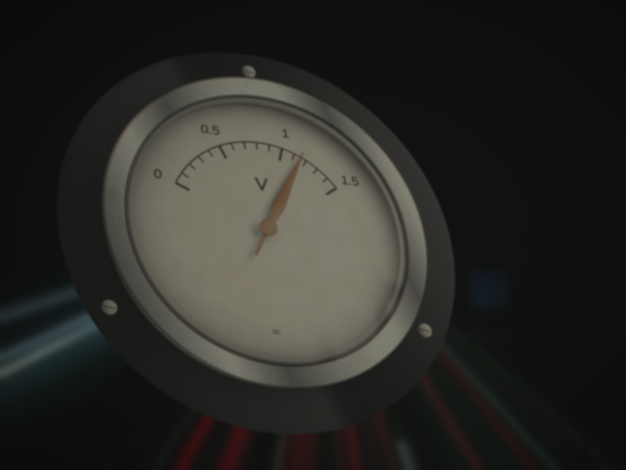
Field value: 1.15 V
